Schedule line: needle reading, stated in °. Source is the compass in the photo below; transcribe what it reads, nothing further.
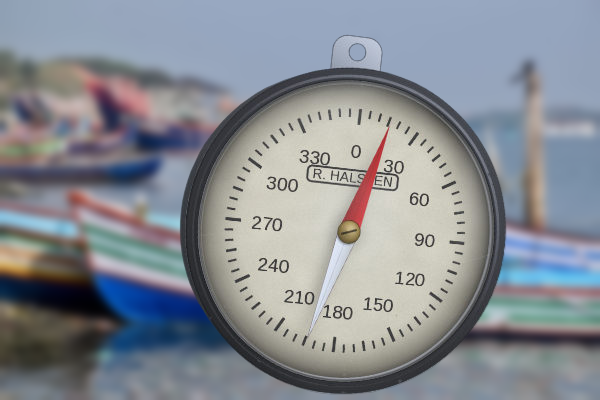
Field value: 15 °
